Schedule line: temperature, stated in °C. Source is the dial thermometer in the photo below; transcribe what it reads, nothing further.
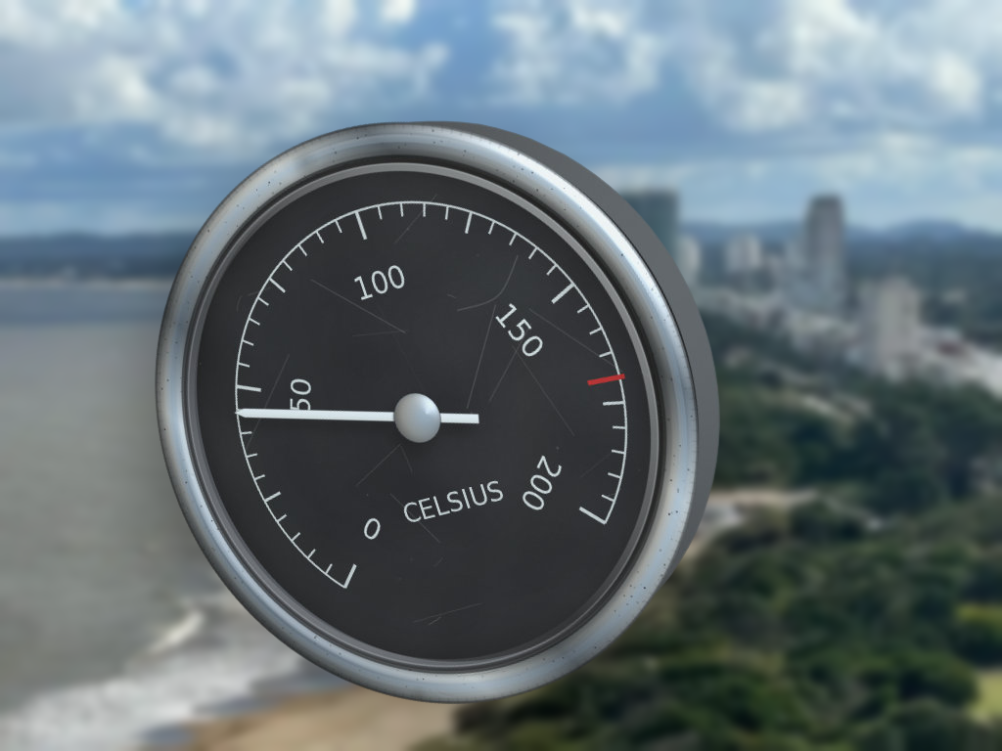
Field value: 45 °C
